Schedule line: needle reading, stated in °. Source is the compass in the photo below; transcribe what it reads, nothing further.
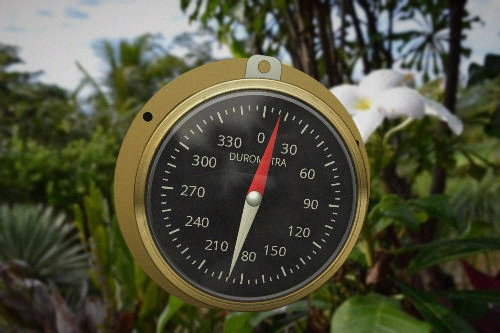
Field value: 10 °
